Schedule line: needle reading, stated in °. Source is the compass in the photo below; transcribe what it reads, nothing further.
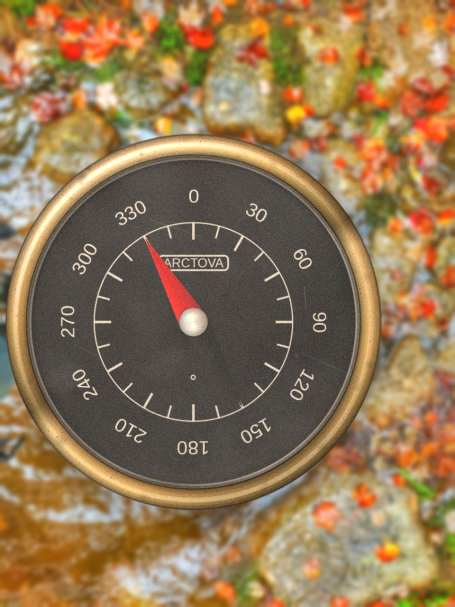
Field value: 330 °
